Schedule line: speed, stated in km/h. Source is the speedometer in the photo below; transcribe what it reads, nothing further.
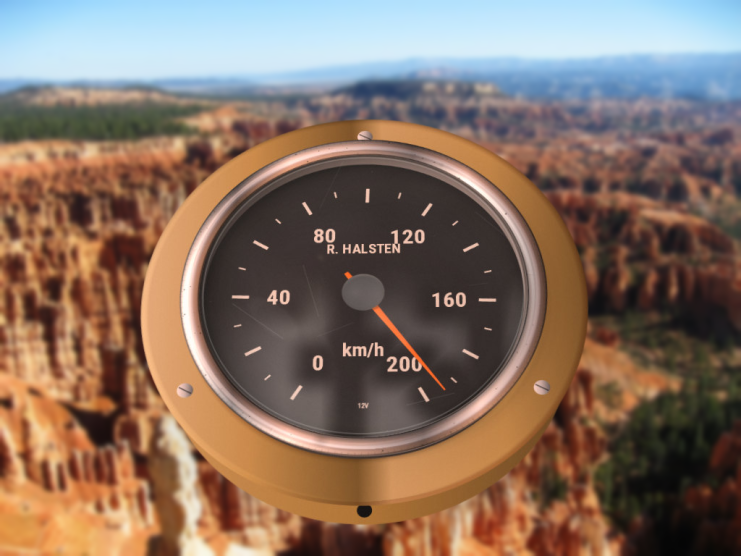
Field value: 195 km/h
